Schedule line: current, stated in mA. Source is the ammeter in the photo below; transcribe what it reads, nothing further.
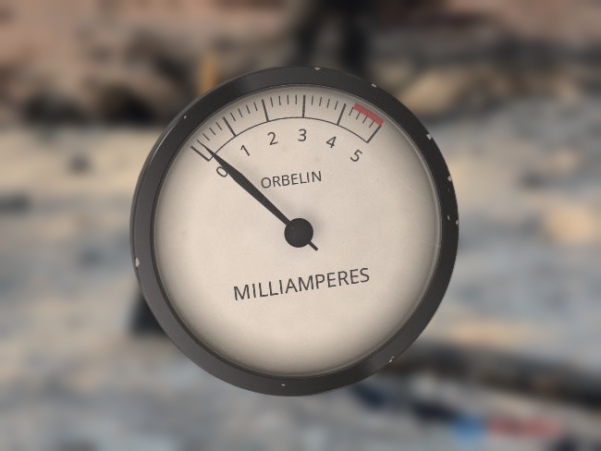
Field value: 0.2 mA
